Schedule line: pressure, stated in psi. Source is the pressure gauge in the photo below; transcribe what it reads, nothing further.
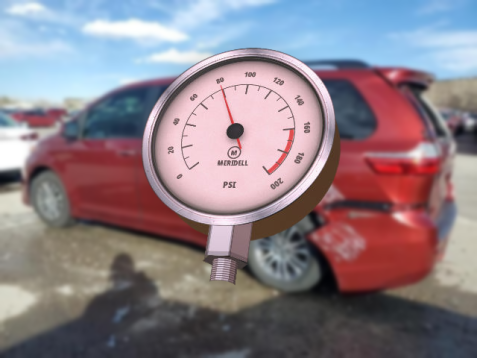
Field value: 80 psi
